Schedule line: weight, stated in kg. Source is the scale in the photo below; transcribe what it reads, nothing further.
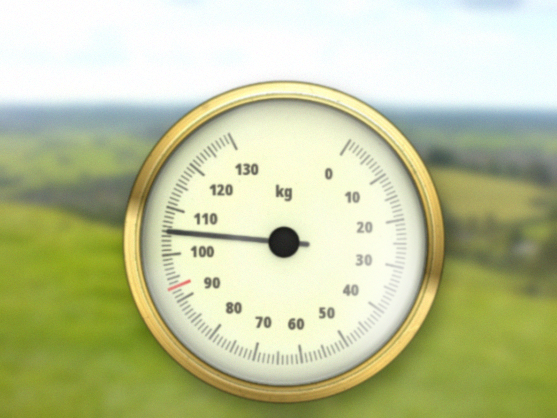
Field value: 105 kg
